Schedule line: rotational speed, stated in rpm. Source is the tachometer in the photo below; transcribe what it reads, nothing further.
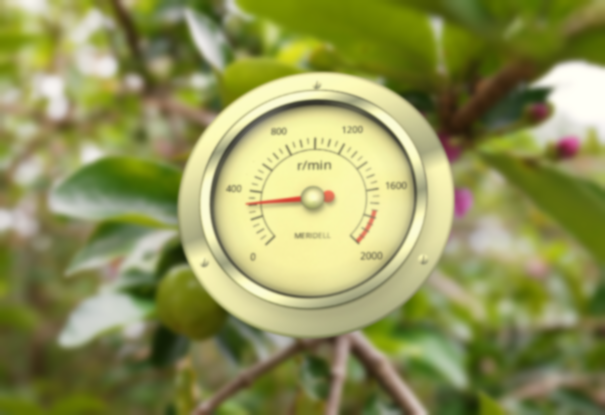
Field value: 300 rpm
